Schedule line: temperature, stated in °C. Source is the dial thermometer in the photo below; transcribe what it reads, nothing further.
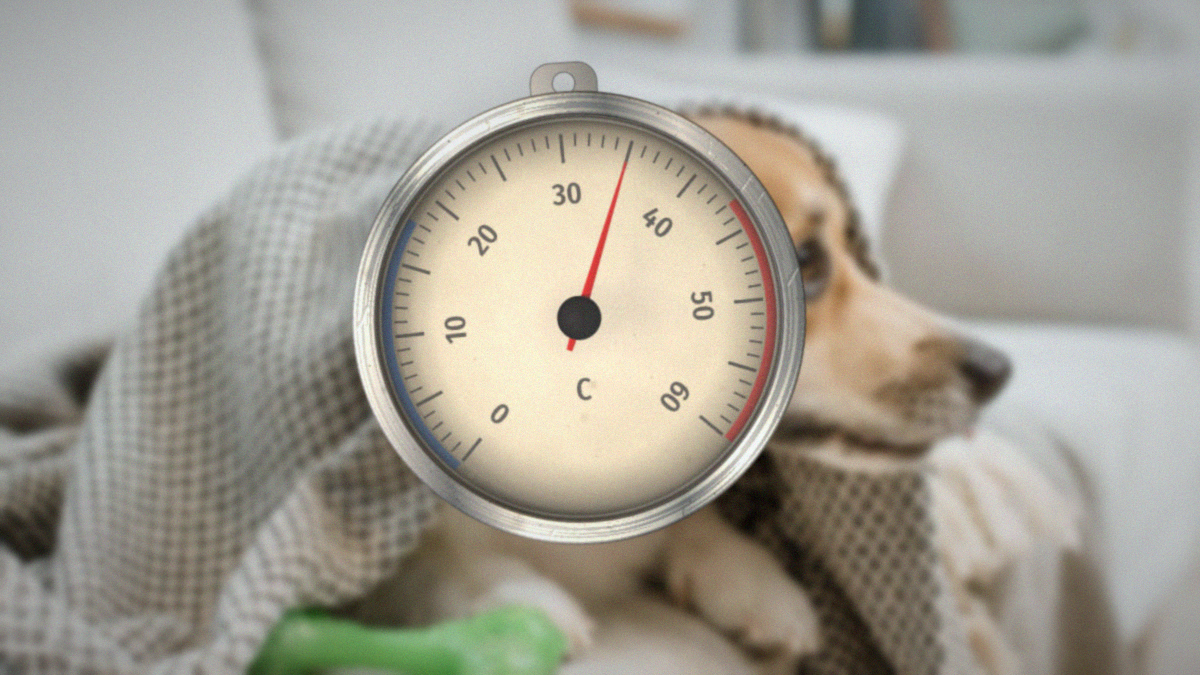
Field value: 35 °C
